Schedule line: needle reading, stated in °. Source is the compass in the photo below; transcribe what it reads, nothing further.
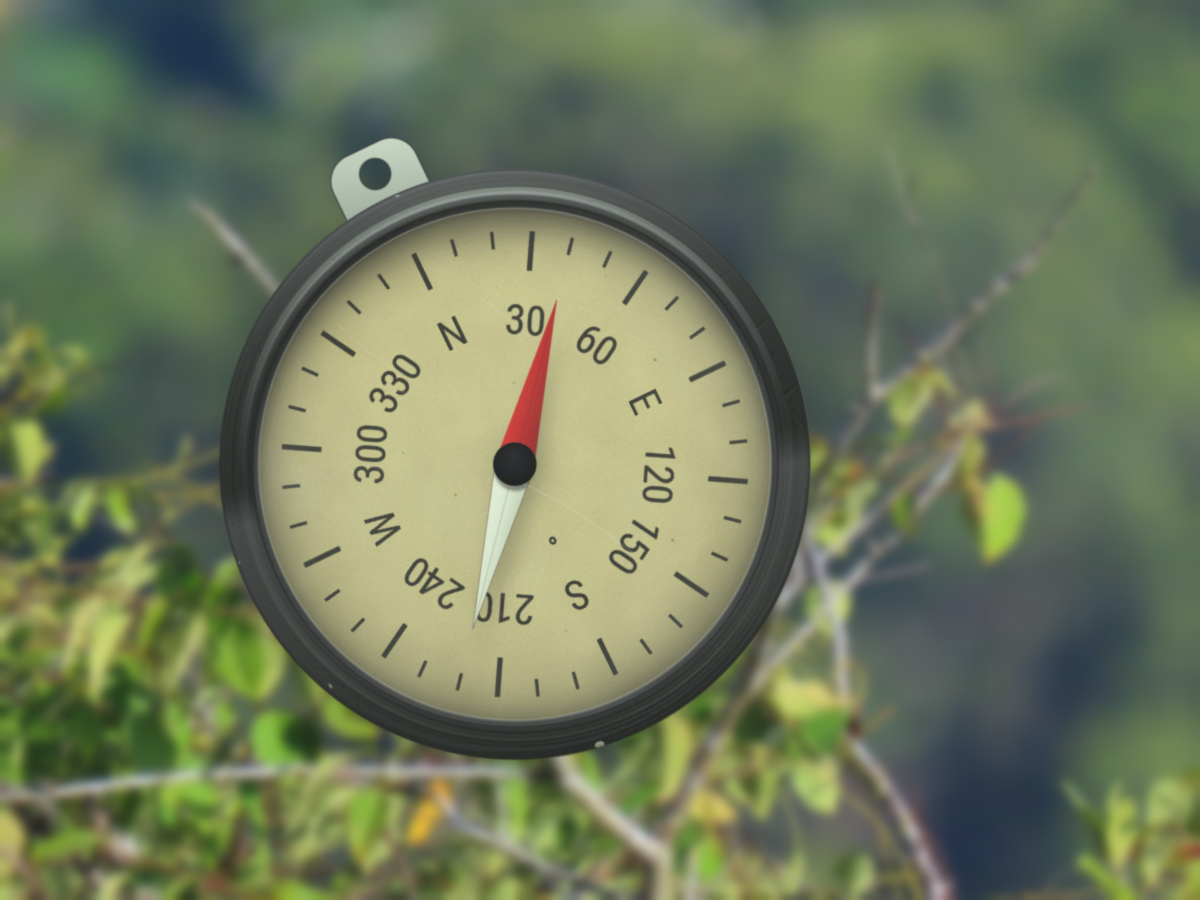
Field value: 40 °
